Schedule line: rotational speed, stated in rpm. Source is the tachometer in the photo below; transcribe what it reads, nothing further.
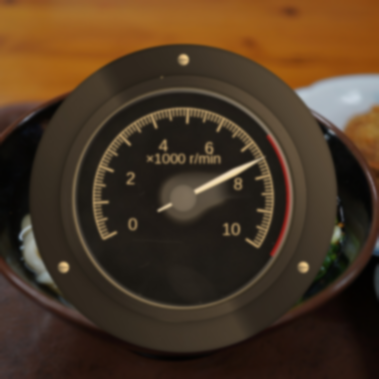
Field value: 7500 rpm
